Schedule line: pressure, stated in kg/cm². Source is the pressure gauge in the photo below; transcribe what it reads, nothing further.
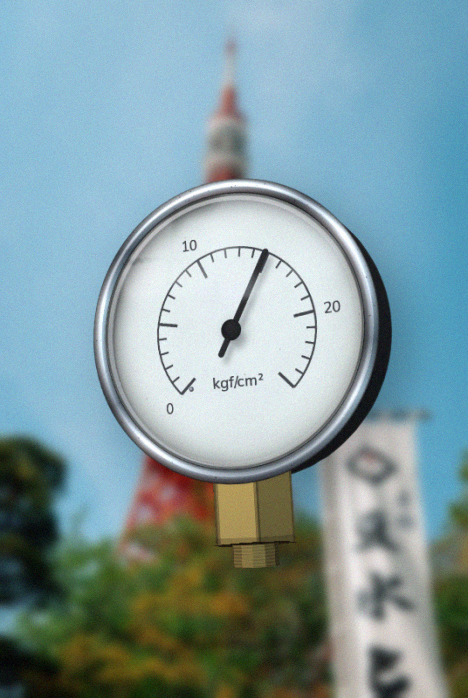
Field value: 15 kg/cm²
